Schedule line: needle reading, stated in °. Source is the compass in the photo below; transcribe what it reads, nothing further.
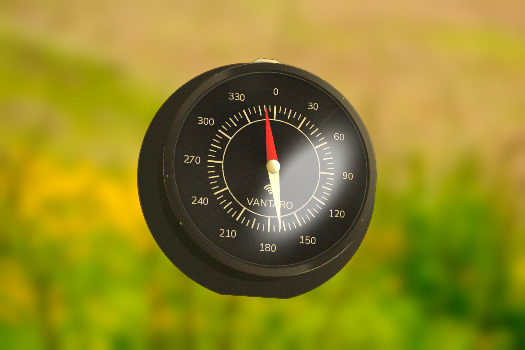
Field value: 350 °
